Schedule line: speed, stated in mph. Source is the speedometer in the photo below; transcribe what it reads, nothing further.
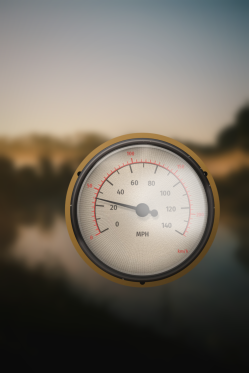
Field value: 25 mph
